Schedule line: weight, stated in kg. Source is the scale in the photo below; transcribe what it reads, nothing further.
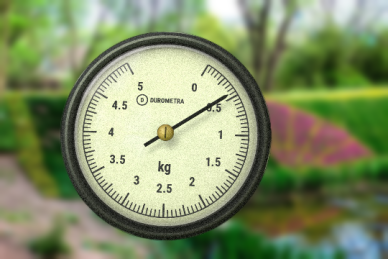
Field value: 0.45 kg
